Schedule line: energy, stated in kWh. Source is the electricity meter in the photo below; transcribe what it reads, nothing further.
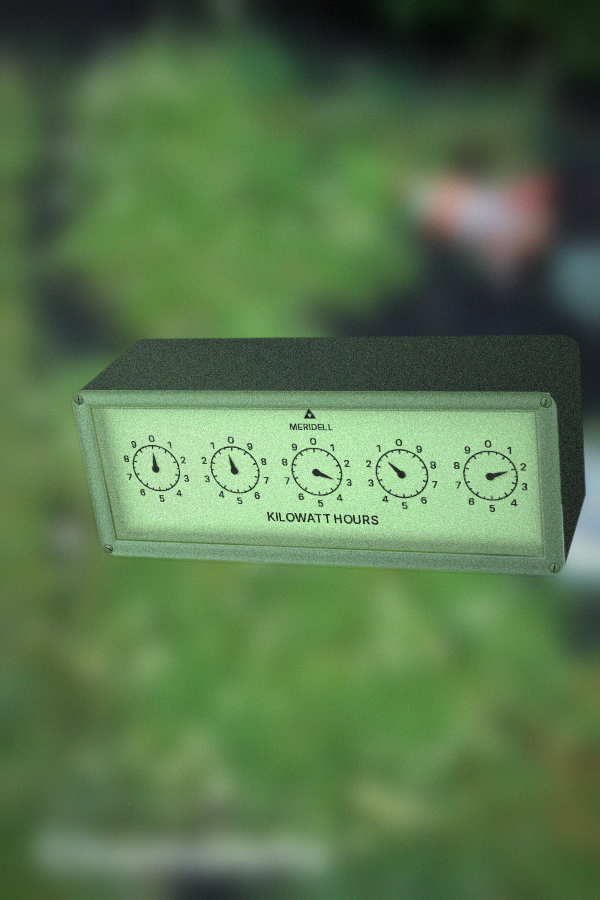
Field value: 312 kWh
